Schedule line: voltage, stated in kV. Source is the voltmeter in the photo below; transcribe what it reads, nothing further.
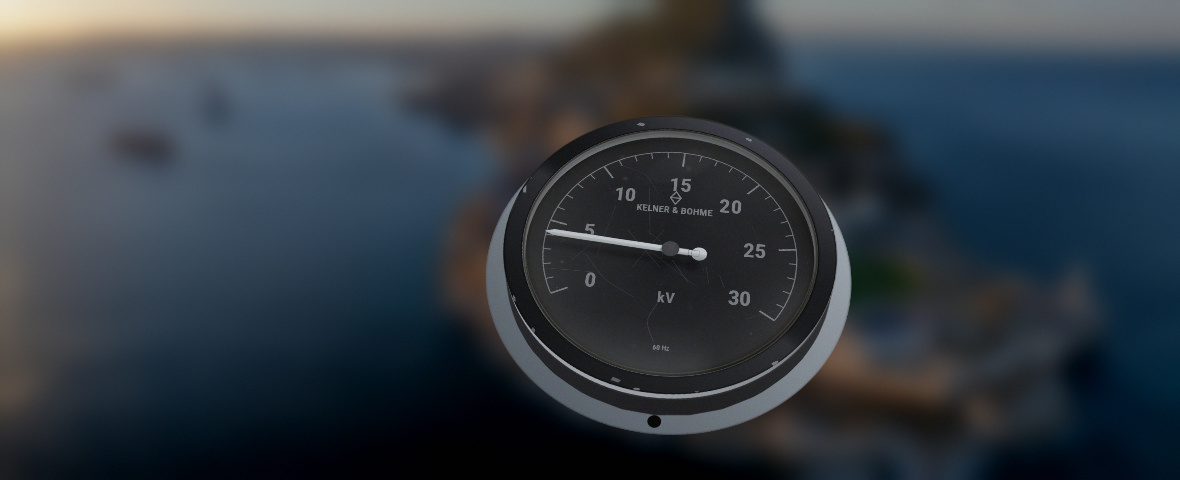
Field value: 4 kV
